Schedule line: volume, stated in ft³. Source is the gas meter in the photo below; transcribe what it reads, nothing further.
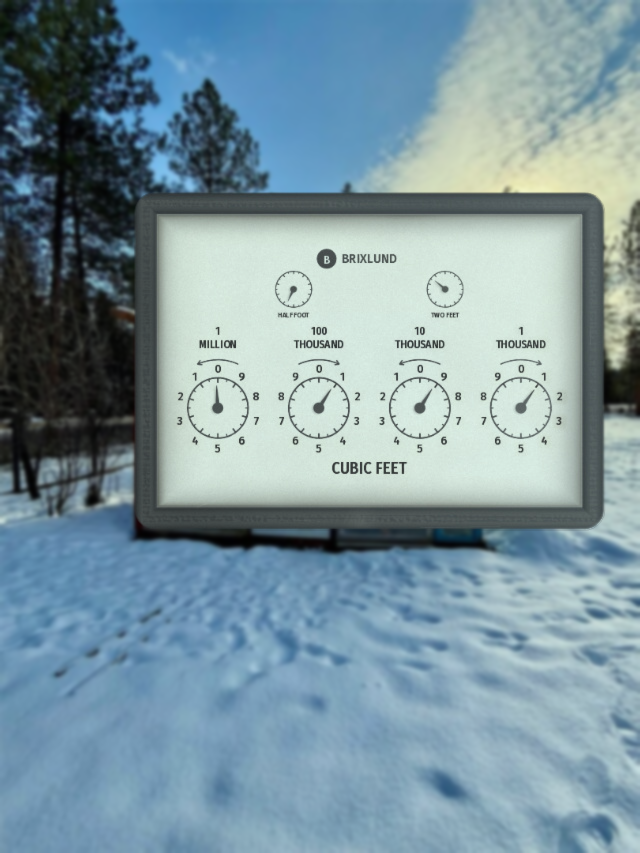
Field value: 9100 ft³
